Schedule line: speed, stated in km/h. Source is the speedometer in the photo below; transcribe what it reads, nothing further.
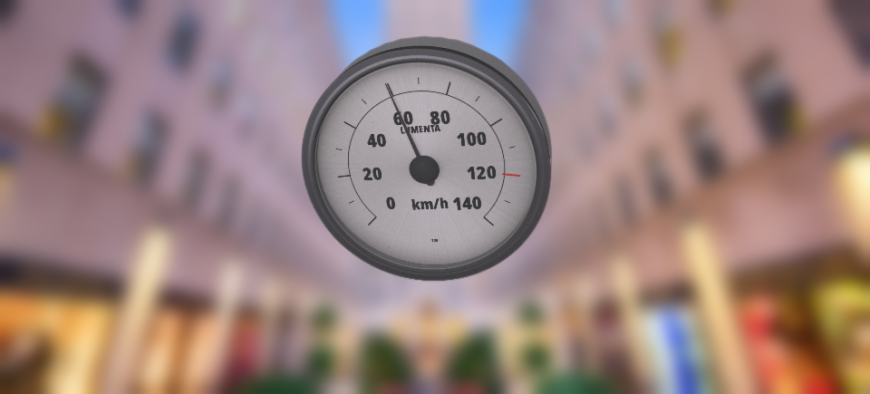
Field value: 60 km/h
